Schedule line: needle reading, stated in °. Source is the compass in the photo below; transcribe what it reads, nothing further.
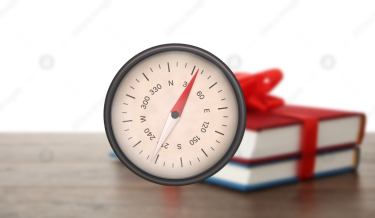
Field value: 35 °
